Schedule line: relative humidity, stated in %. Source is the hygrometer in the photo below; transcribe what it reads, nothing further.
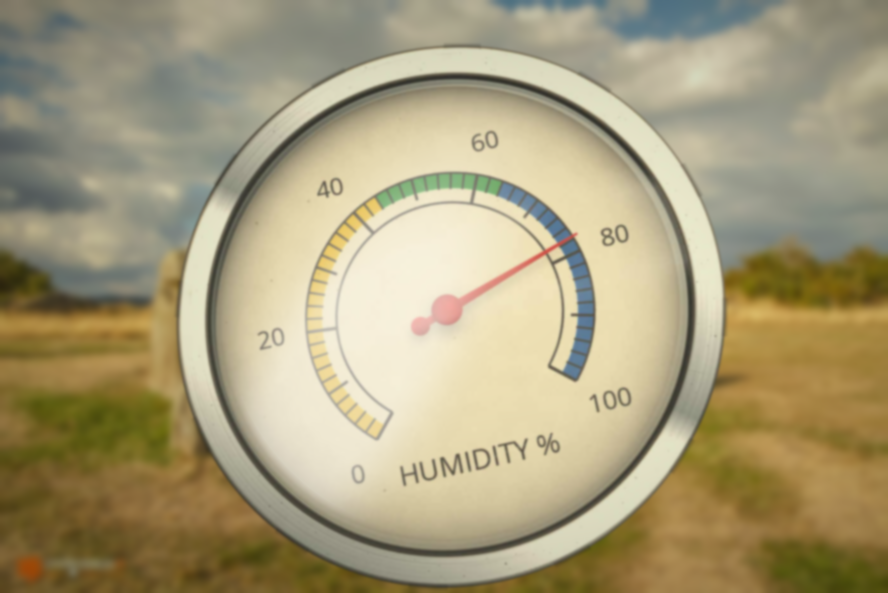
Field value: 78 %
